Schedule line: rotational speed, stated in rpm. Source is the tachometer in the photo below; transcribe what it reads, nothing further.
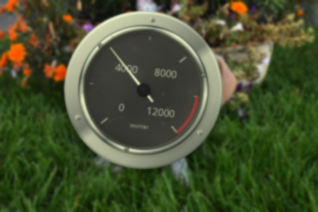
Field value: 4000 rpm
